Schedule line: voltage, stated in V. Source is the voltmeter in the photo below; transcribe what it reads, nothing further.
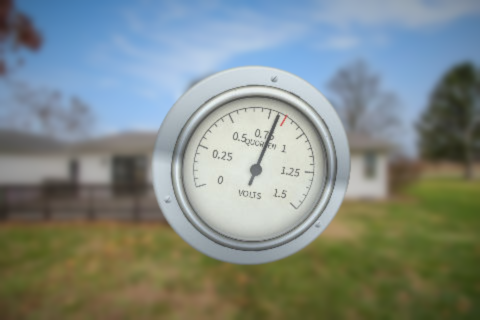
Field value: 0.8 V
